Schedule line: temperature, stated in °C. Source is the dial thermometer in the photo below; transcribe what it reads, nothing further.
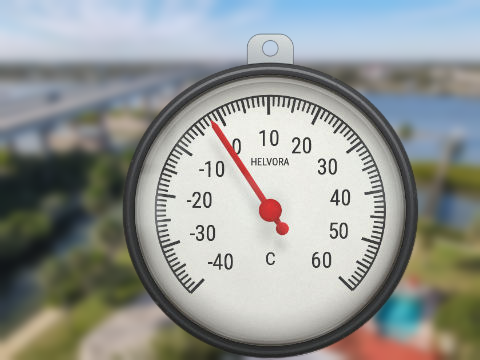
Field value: -2 °C
